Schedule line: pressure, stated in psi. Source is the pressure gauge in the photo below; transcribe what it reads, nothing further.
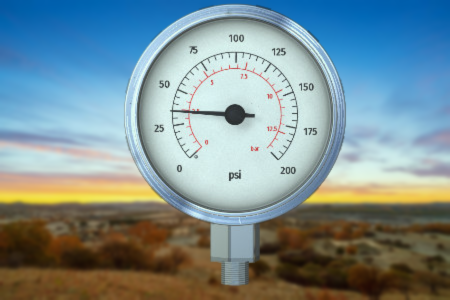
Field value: 35 psi
